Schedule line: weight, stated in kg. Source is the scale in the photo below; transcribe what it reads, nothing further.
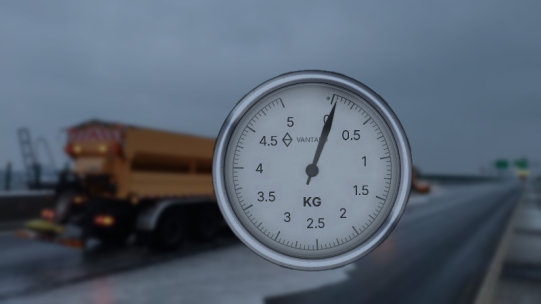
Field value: 0.05 kg
